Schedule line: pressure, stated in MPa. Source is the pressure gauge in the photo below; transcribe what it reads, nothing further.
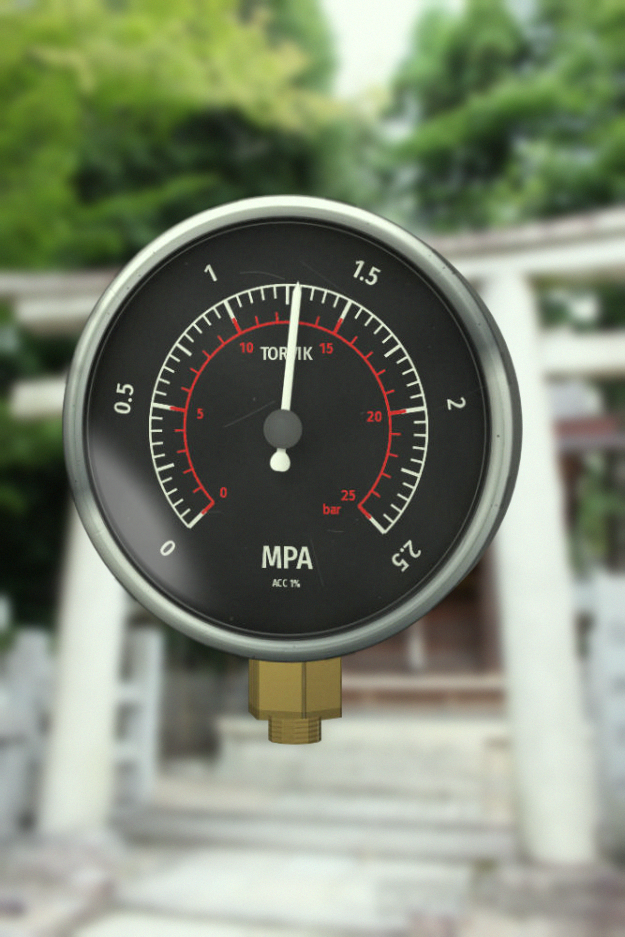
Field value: 1.3 MPa
